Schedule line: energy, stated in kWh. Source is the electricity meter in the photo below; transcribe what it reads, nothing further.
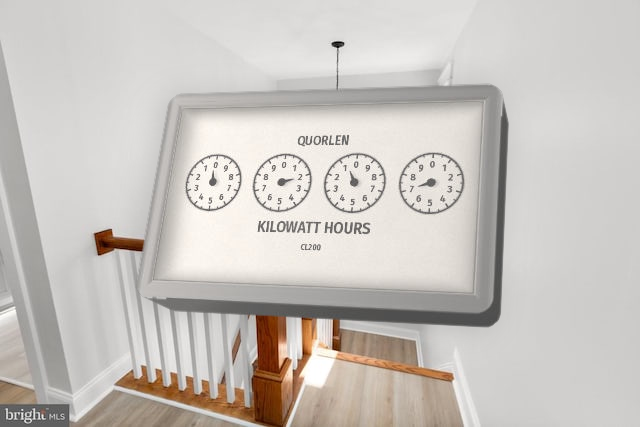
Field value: 207 kWh
